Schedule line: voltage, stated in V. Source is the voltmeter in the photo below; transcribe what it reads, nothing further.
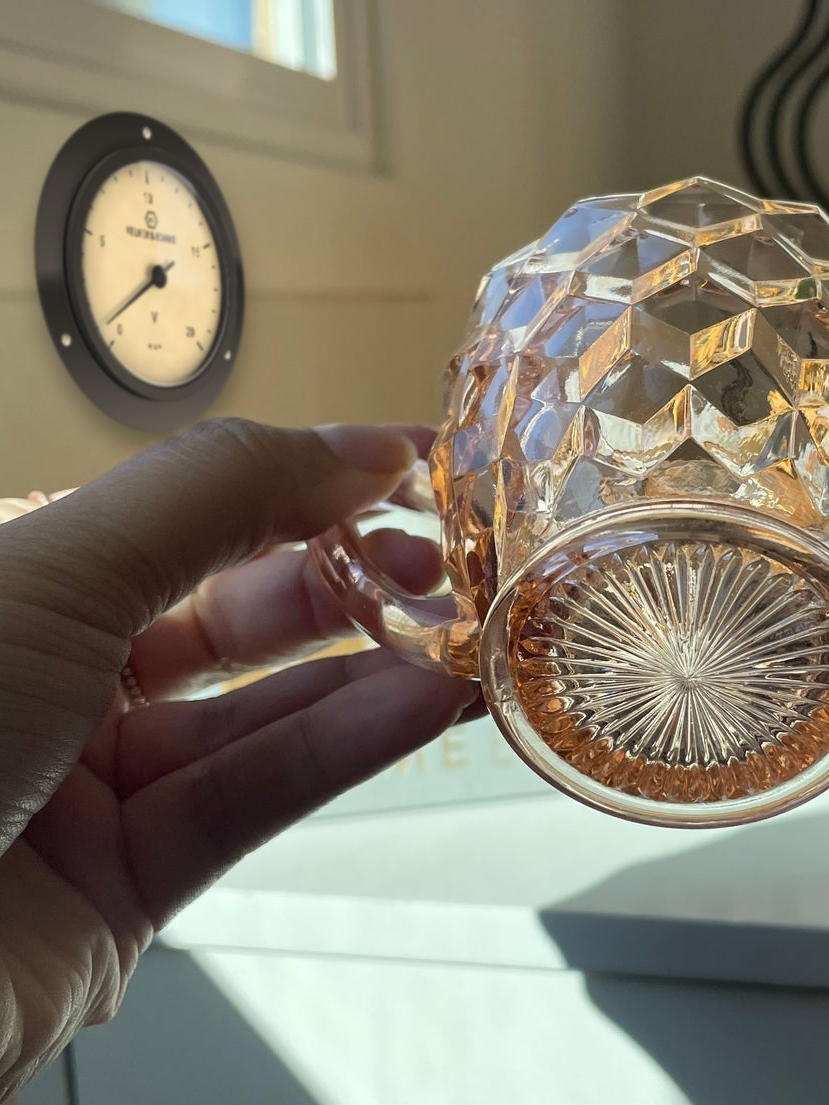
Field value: 1 V
